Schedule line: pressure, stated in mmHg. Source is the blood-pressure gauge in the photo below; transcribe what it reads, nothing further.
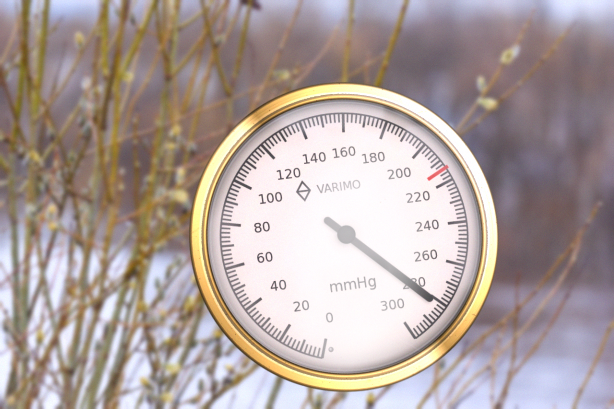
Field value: 282 mmHg
